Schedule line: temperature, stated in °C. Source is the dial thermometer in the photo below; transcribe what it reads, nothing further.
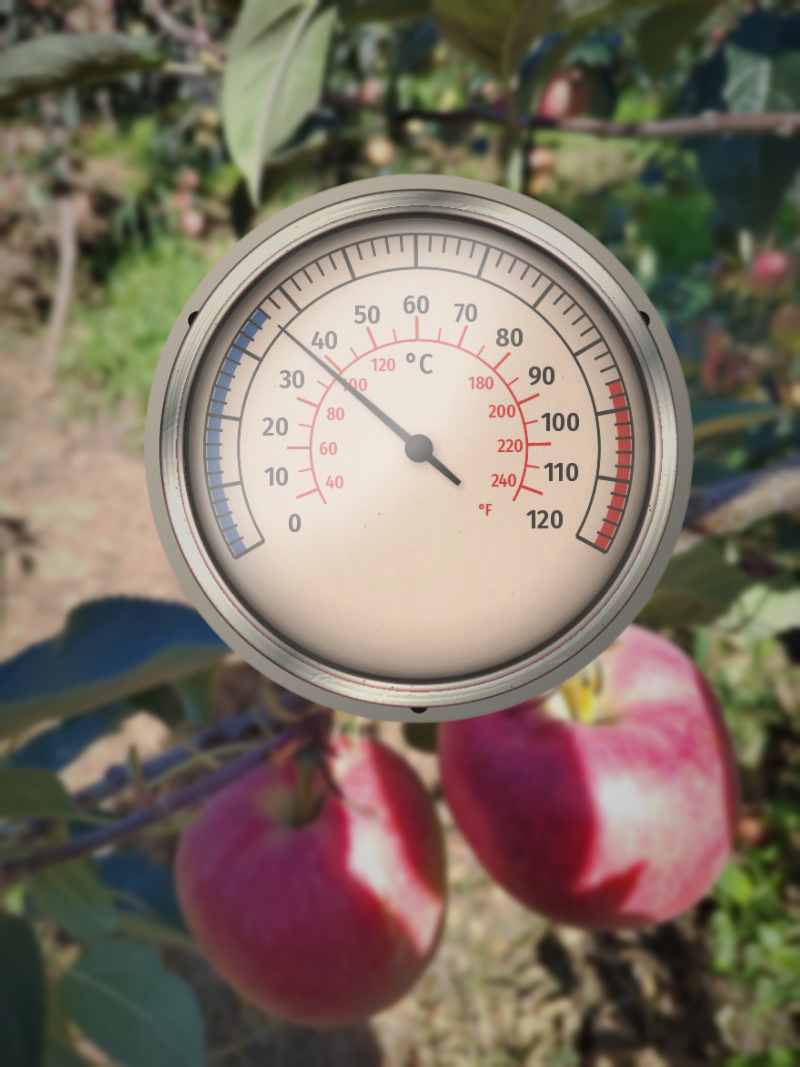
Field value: 36 °C
